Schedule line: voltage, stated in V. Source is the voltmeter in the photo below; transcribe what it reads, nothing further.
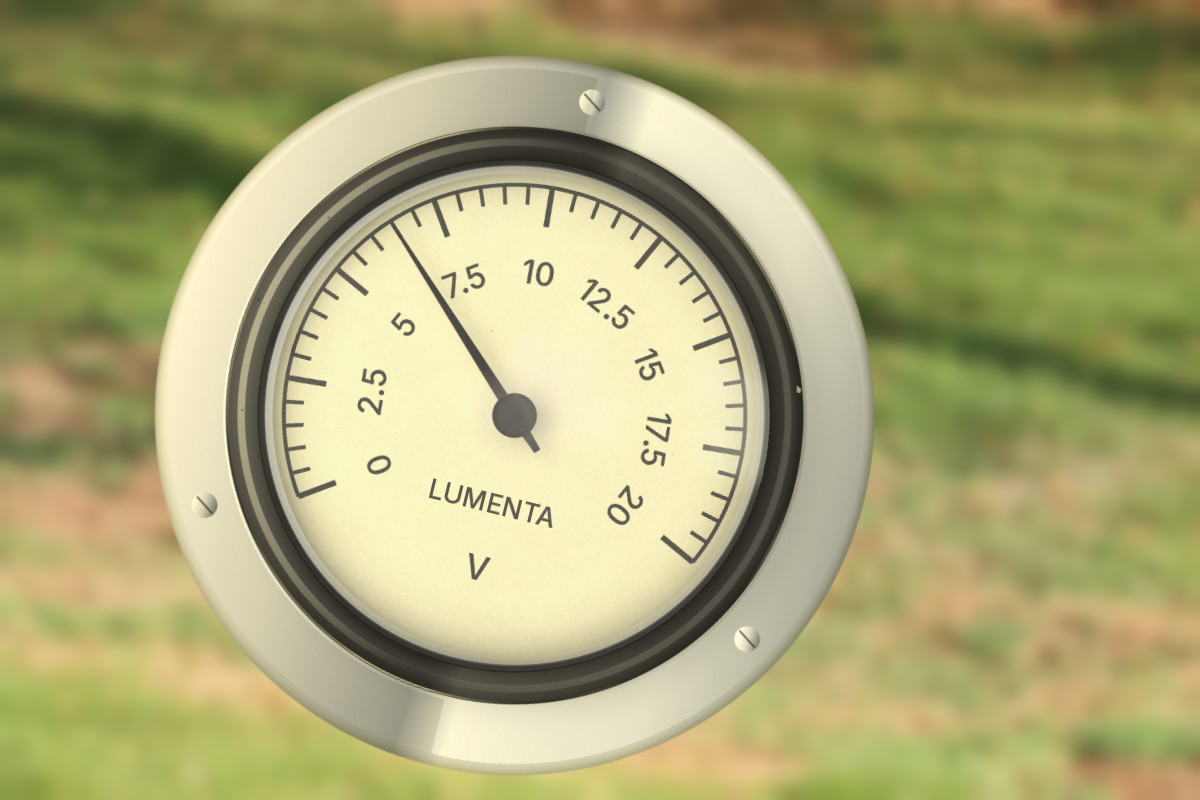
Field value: 6.5 V
